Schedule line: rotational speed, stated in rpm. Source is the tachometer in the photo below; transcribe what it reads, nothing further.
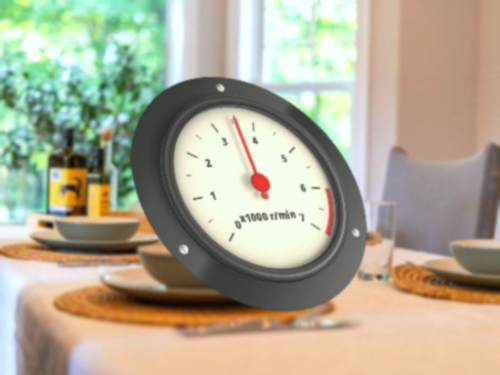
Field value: 3500 rpm
